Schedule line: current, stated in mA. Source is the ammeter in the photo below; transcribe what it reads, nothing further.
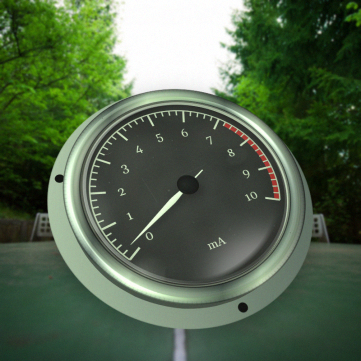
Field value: 0.2 mA
